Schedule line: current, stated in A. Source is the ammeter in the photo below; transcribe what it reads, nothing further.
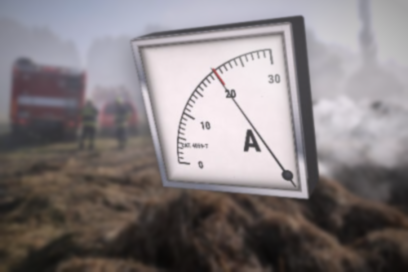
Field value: 20 A
